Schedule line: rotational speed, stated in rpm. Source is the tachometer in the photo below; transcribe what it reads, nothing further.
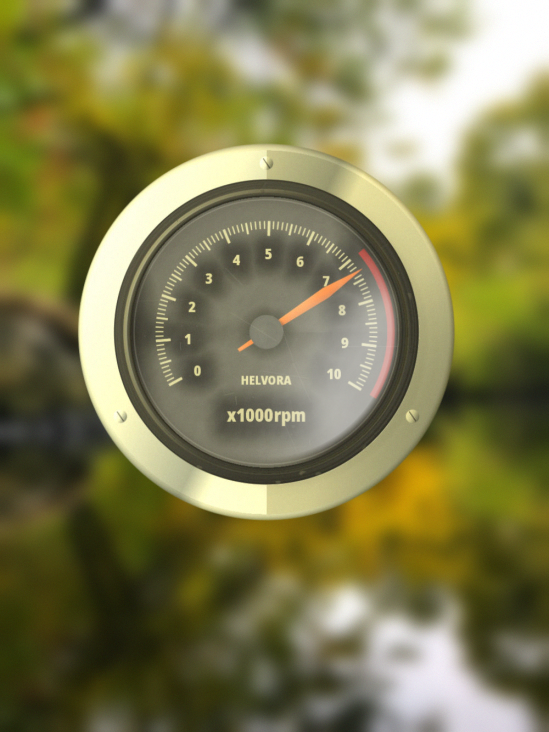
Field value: 7300 rpm
